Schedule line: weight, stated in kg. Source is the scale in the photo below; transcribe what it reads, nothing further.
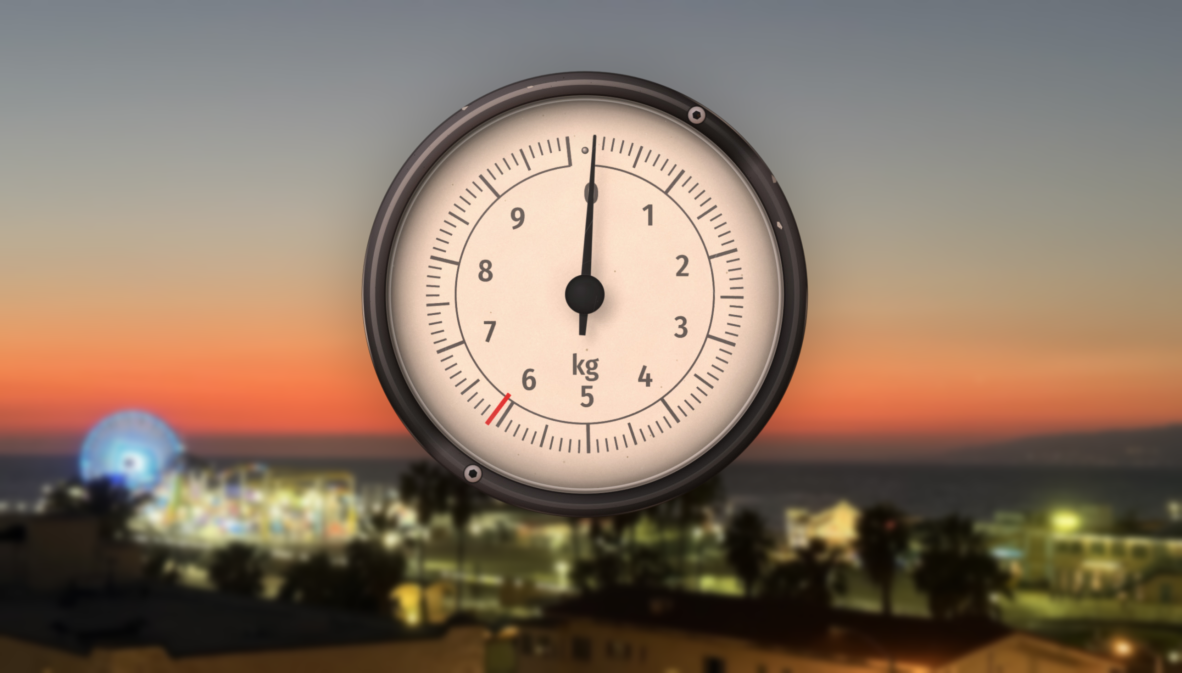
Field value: 0 kg
